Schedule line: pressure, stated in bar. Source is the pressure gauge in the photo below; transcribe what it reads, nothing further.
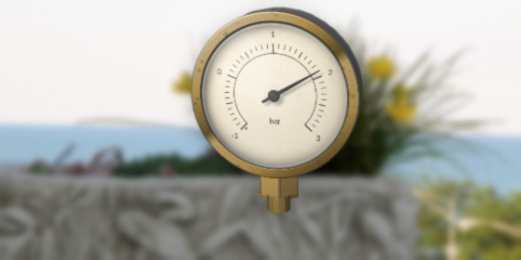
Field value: 1.9 bar
